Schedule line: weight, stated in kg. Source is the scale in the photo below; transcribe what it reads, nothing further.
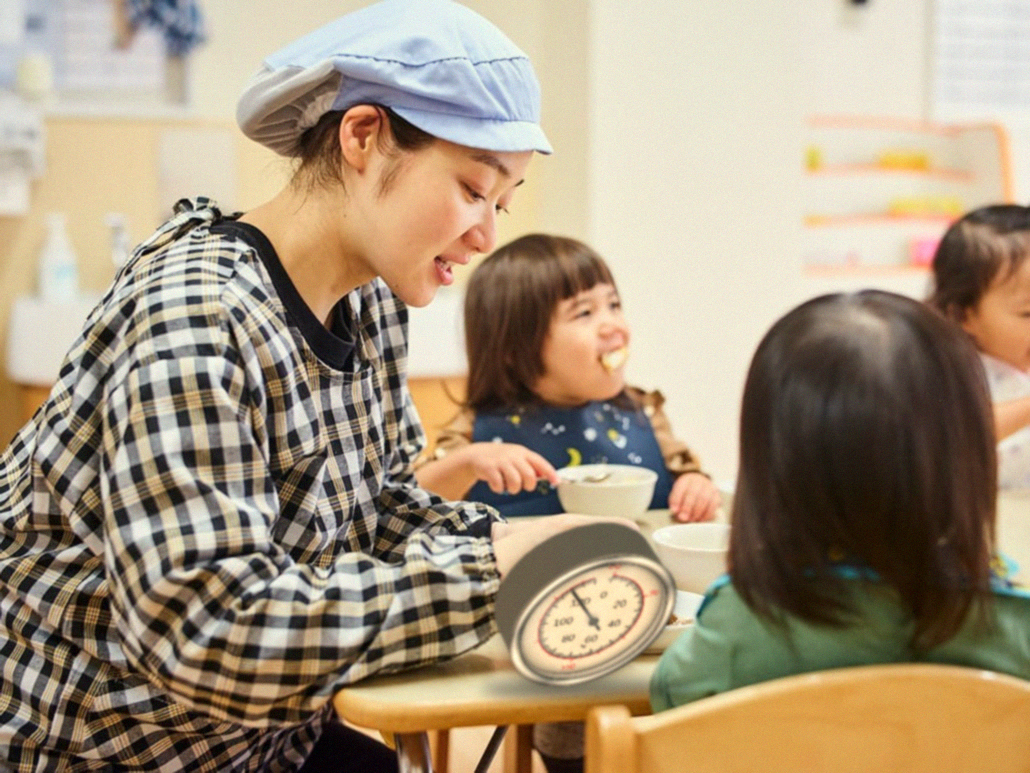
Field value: 120 kg
